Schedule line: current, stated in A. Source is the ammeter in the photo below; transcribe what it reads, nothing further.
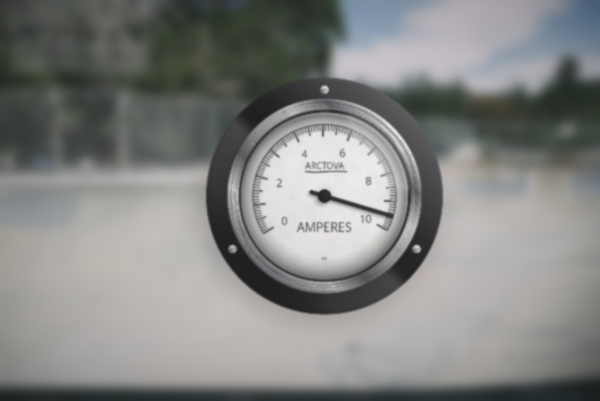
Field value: 9.5 A
